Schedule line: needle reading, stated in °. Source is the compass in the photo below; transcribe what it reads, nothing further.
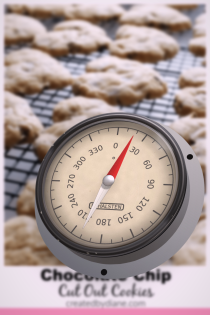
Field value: 20 °
